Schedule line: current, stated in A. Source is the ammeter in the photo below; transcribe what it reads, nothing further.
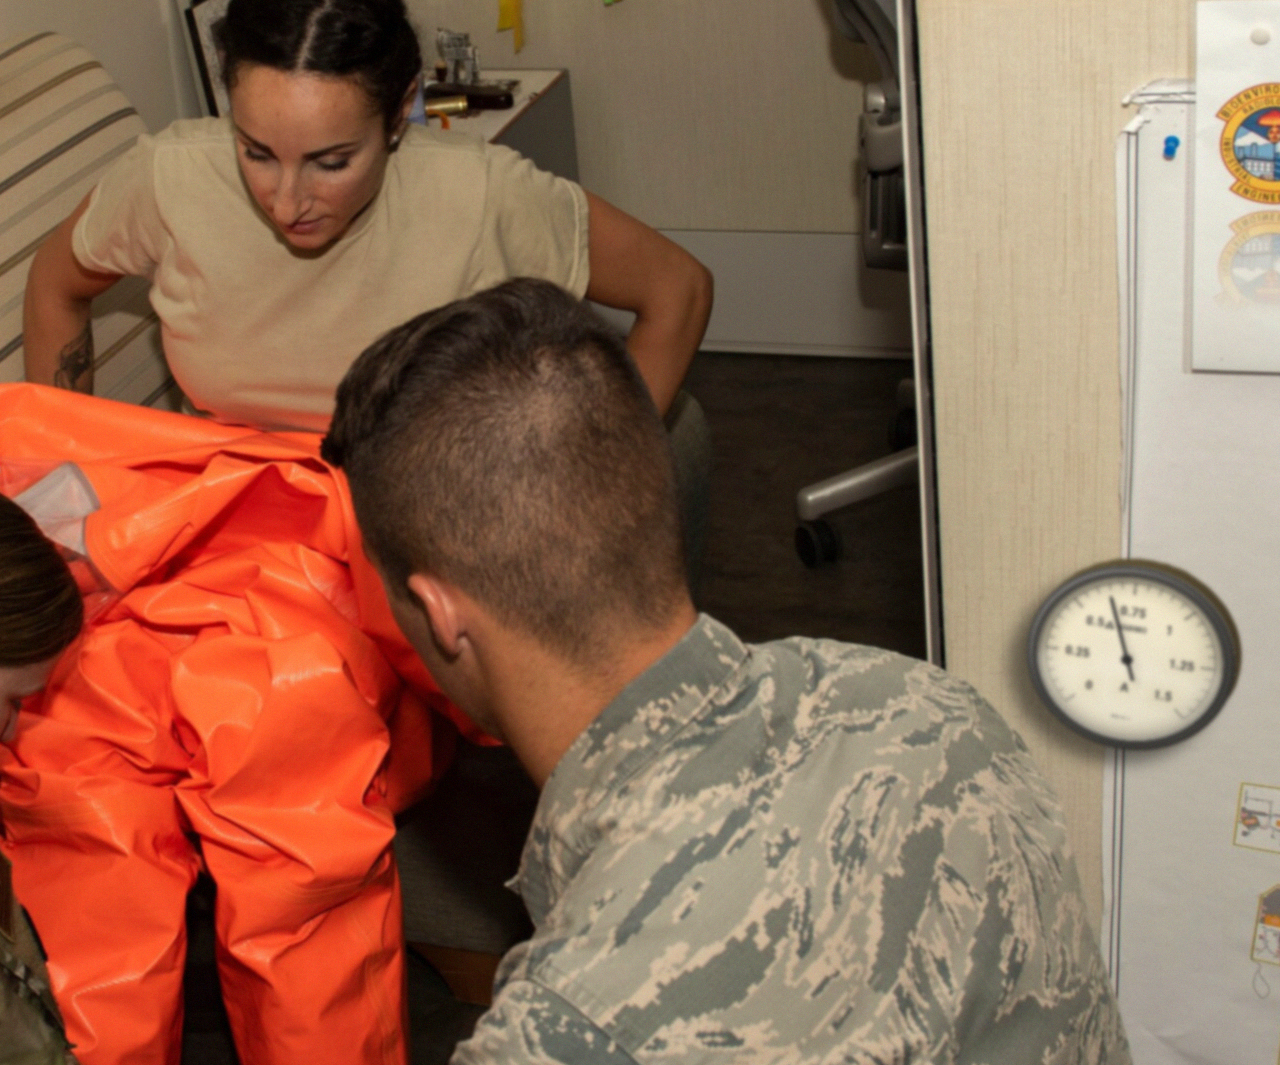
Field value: 0.65 A
